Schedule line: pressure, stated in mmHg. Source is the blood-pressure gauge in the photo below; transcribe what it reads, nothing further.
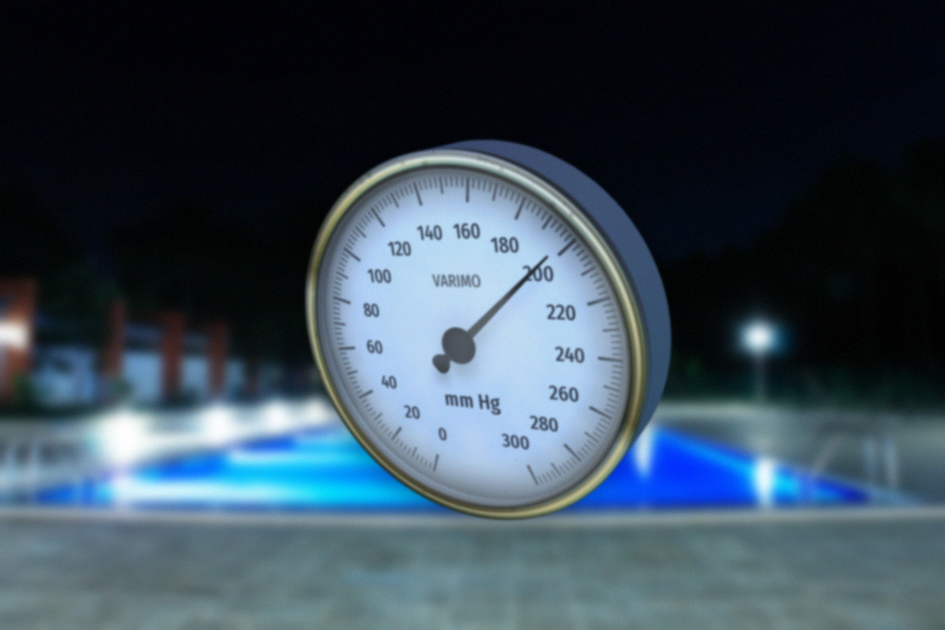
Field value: 198 mmHg
